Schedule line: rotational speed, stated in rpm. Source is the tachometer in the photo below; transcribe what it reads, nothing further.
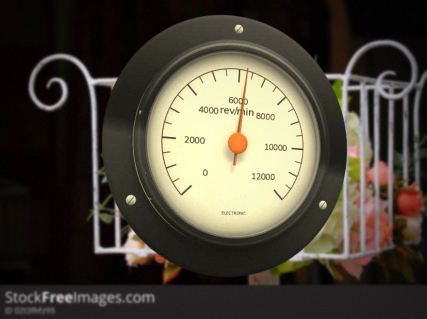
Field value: 6250 rpm
